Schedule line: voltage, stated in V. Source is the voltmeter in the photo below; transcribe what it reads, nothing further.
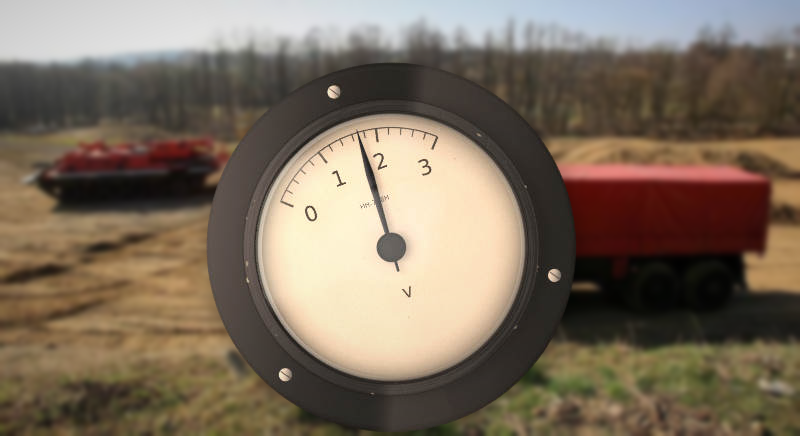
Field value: 1.7 V
